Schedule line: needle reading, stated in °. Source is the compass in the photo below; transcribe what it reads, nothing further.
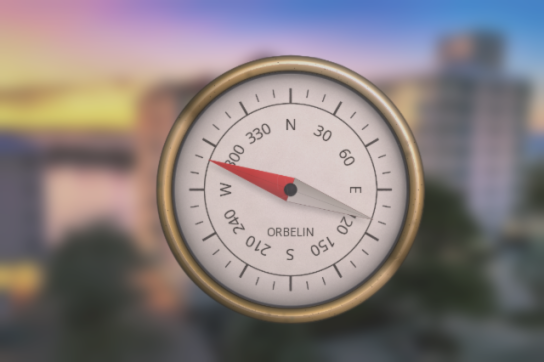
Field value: 290 °
